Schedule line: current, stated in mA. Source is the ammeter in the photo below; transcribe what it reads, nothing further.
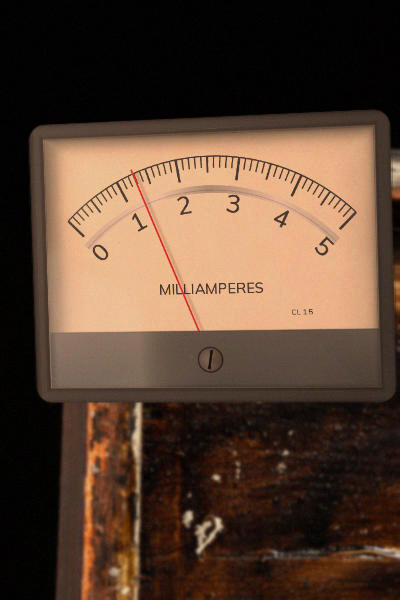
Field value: 1.3 mA
